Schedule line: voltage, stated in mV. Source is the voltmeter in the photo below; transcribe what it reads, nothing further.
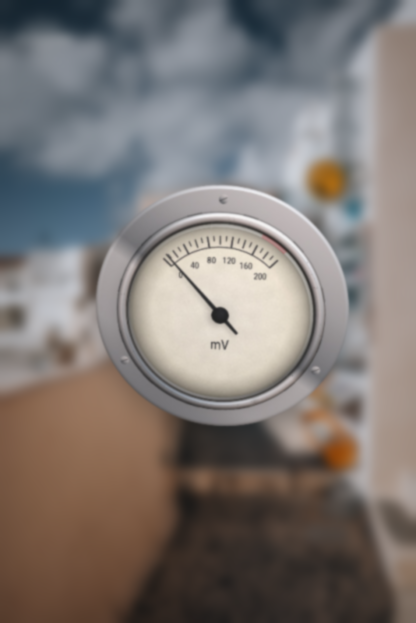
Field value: 10 mV
